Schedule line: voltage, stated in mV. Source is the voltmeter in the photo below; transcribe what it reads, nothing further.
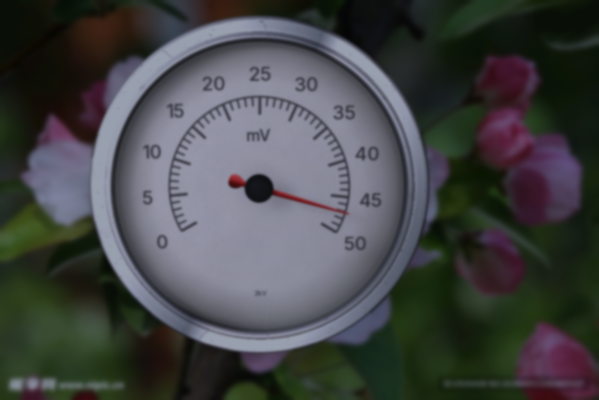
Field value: 47 mV
